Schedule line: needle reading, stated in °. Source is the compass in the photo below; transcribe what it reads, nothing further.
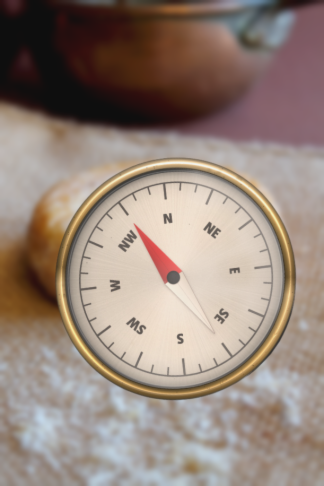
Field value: 330 °
